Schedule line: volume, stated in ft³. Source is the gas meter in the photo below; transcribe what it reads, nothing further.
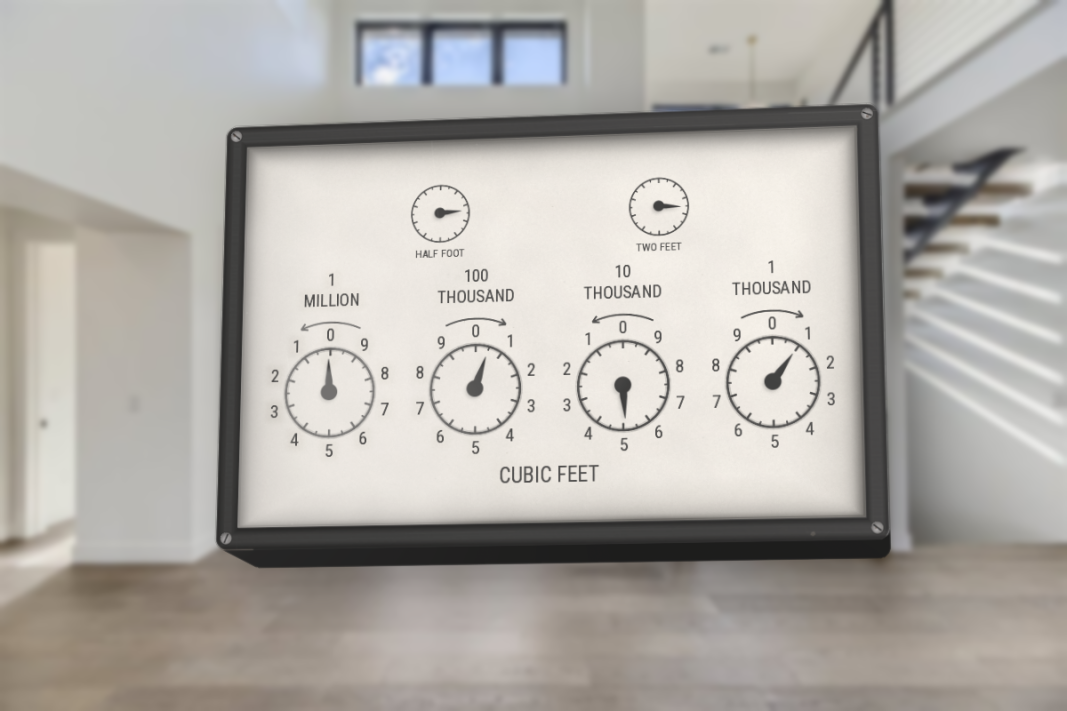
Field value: 5100 ft³
